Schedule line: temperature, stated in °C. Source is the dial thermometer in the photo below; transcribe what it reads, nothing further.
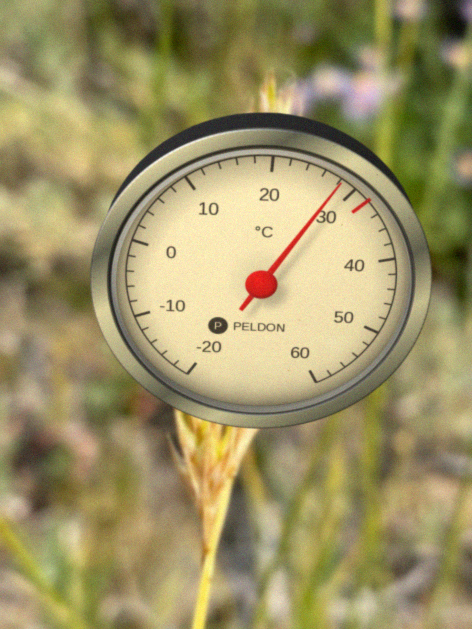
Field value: 28 °C
